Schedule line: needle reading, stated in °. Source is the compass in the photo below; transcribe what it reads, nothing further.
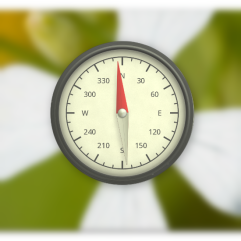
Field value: 355 °
